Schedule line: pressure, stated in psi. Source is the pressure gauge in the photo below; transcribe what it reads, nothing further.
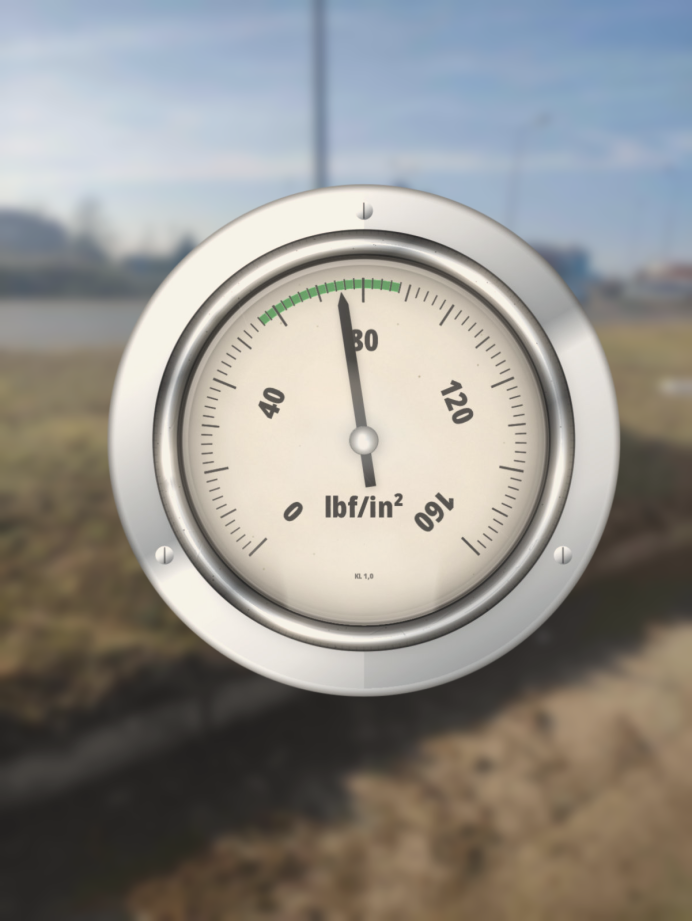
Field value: 75 psi
